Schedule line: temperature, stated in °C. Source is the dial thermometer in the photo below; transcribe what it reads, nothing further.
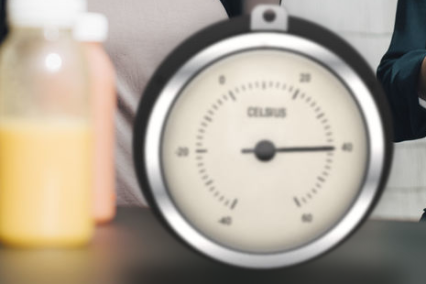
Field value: 40 °C
